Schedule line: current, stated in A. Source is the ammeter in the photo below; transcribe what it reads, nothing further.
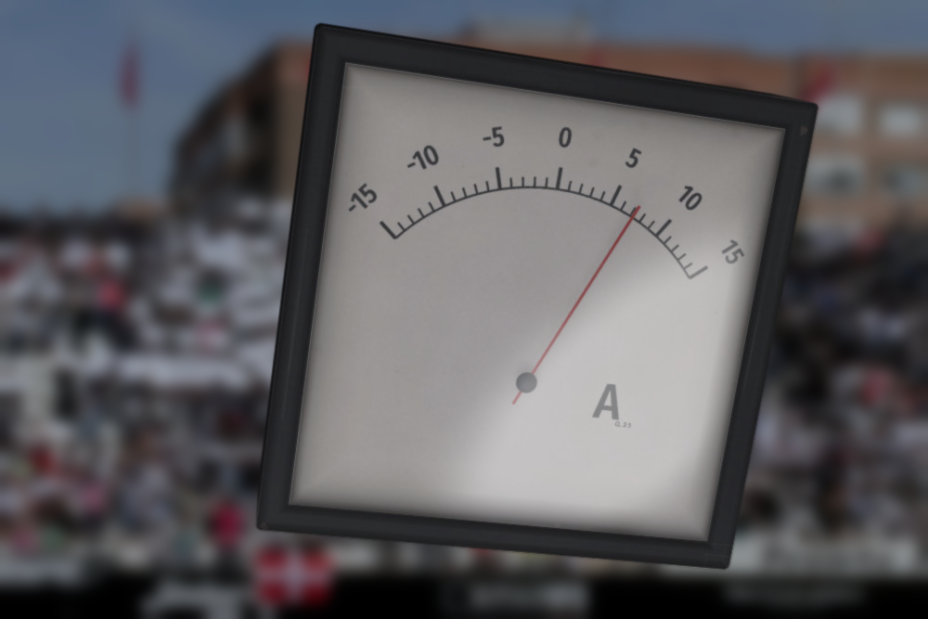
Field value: 7 A
